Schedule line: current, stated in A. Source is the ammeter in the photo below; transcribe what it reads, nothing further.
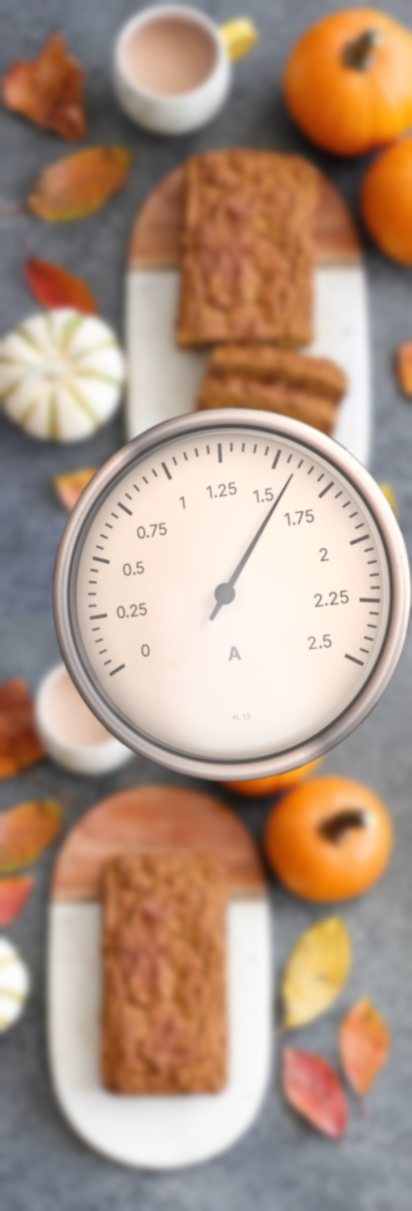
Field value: 1.6 A
